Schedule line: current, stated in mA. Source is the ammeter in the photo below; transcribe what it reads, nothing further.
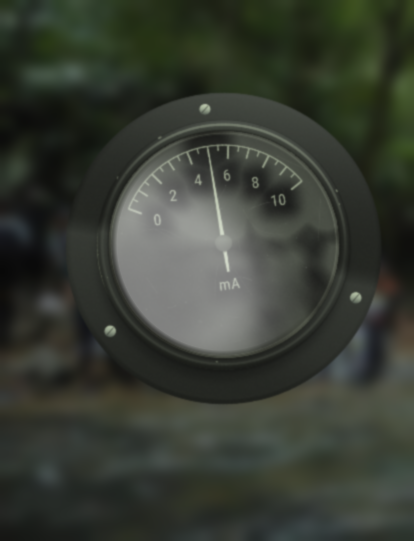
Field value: 5 mA
